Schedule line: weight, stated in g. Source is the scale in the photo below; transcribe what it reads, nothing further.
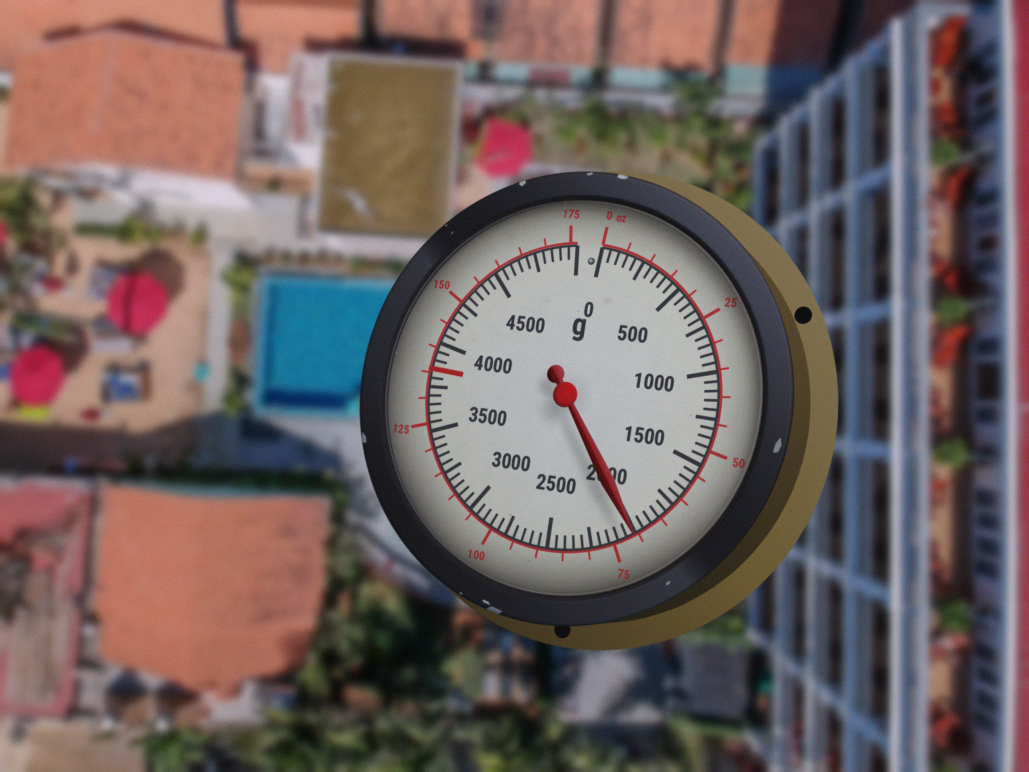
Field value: 2000 g
